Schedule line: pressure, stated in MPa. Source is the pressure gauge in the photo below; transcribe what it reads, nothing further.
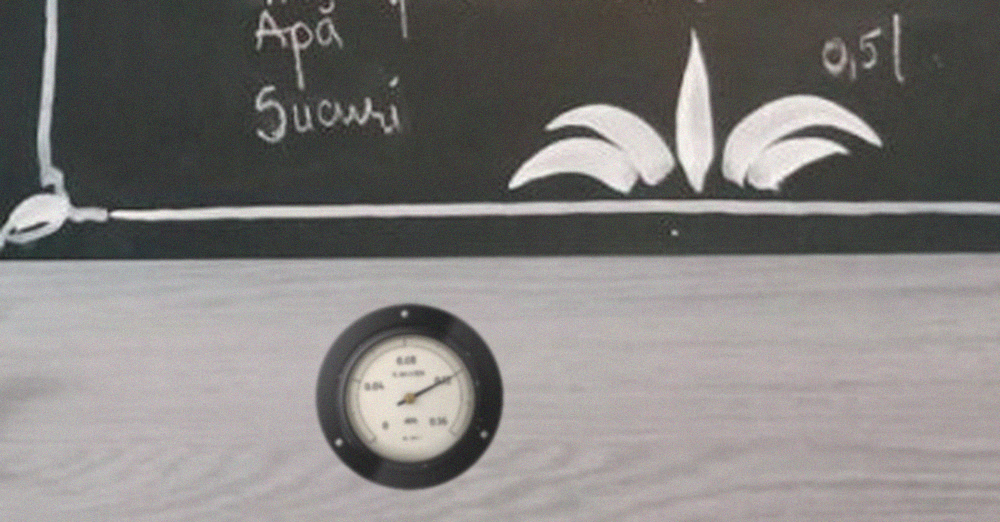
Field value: 0.12 MPa
